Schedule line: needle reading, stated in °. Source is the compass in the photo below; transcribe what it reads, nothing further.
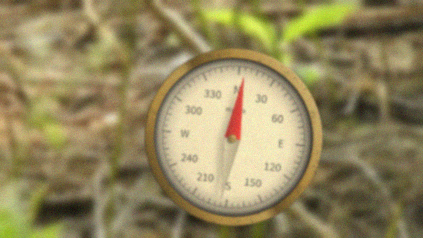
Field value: 5 °
